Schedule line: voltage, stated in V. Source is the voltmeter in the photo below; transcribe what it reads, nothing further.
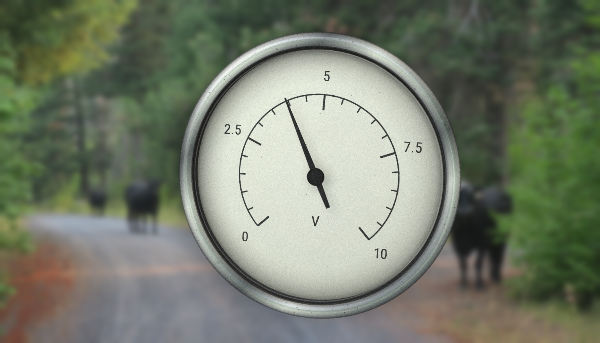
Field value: 4 V
